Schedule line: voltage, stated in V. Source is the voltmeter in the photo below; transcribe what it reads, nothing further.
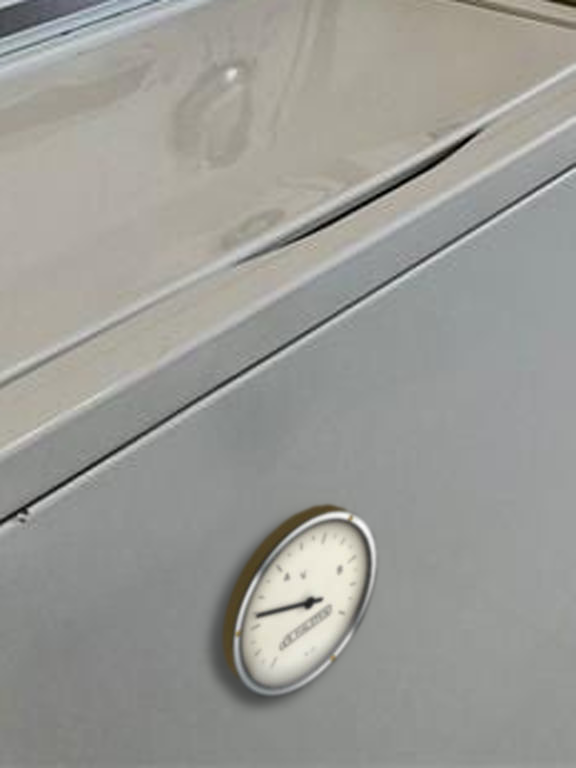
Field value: 2.5 V
